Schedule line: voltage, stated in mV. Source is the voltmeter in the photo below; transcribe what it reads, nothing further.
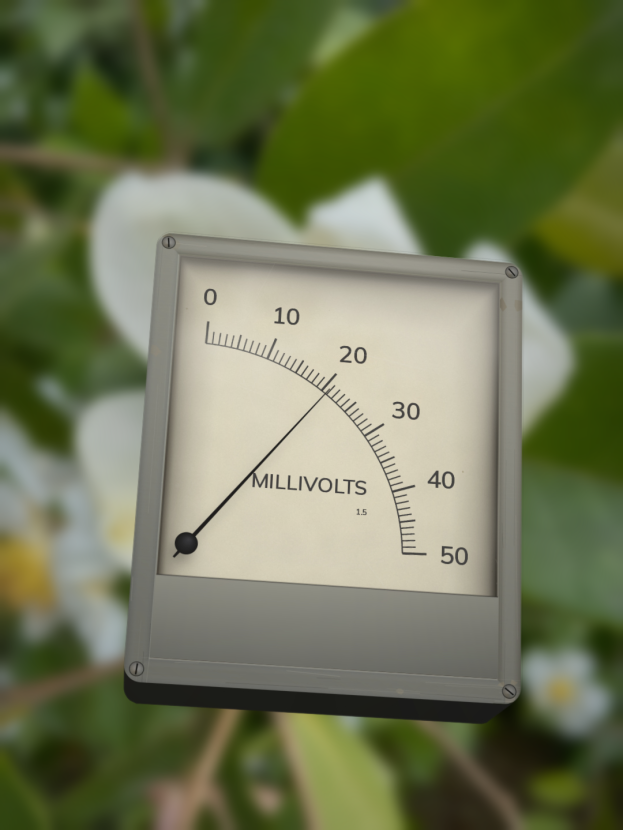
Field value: 21 mV
